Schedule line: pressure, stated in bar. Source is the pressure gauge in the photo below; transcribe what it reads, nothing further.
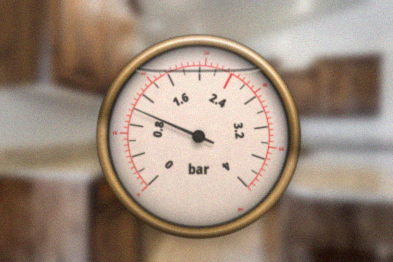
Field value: 1 bar
